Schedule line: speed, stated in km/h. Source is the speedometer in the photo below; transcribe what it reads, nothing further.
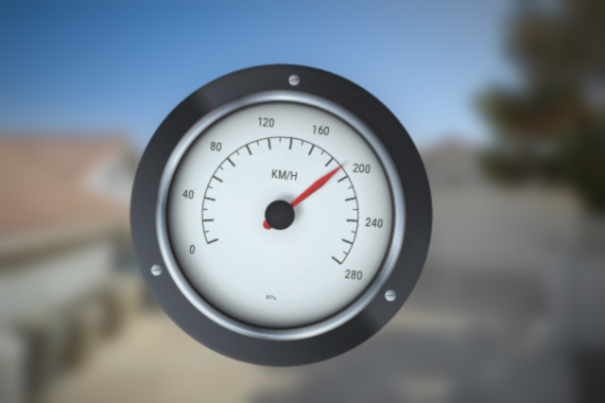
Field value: 190 km/h
